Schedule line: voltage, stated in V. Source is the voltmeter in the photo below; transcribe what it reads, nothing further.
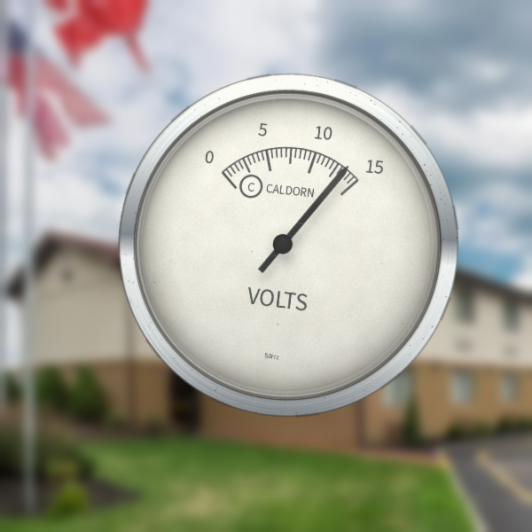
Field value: 13.5 V
